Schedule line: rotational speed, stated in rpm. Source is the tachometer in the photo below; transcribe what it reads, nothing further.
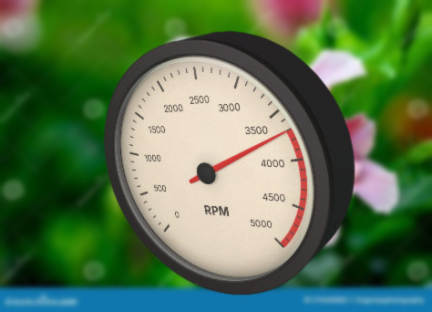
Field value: 3700 rpm
